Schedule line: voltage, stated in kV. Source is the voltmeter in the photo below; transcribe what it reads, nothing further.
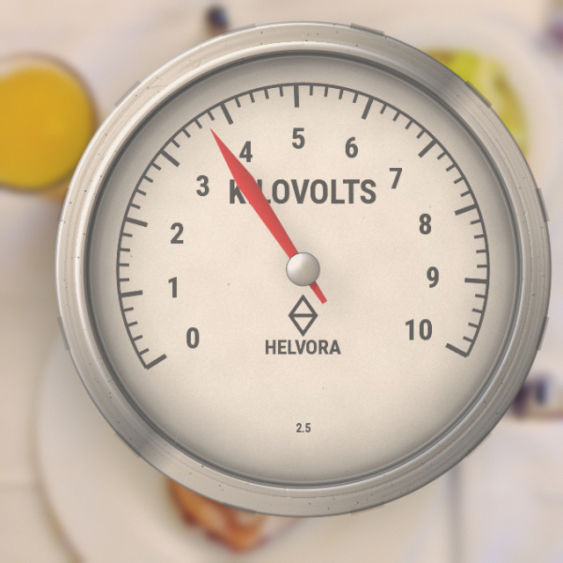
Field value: 3.7 kV
